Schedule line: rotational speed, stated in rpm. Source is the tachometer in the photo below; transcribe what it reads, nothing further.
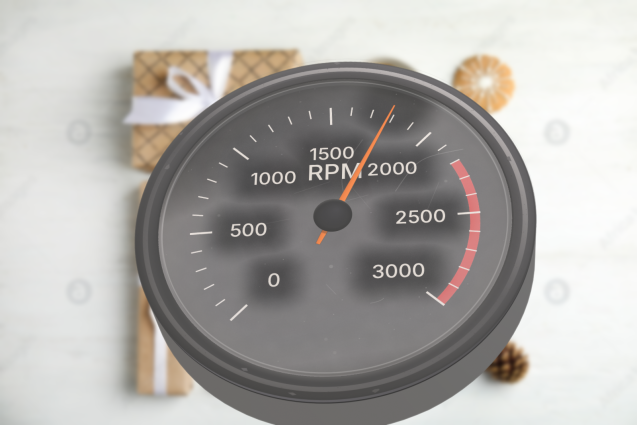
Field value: 1800 rpm
